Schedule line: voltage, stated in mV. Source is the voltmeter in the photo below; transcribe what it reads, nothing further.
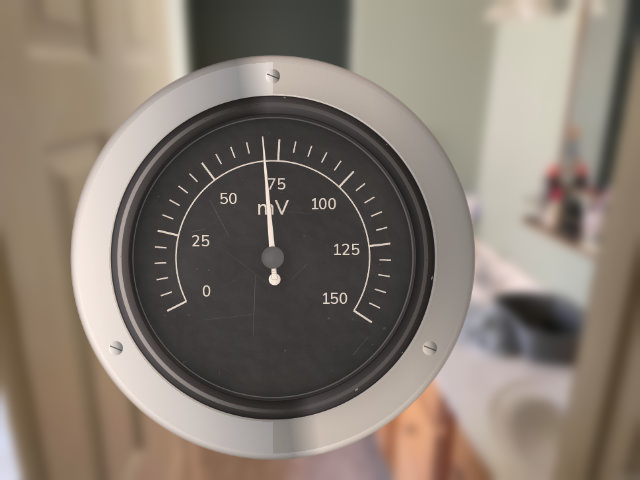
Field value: 70 mV
